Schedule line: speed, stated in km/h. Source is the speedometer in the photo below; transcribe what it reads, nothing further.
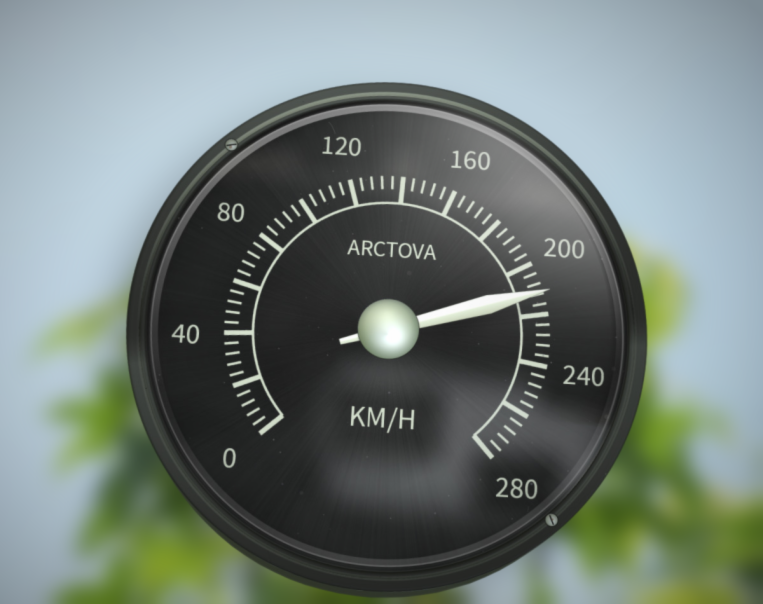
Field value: 212 km/h
